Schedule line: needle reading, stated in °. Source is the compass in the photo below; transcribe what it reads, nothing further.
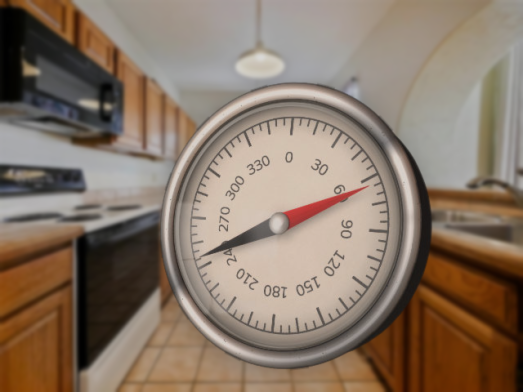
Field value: 65 °
